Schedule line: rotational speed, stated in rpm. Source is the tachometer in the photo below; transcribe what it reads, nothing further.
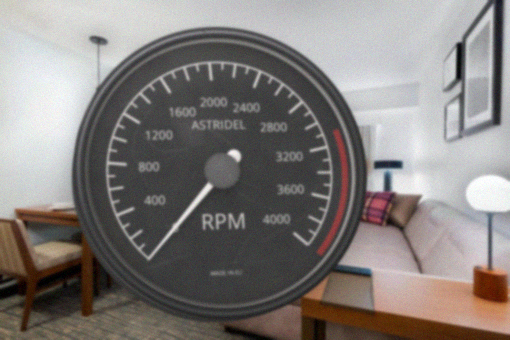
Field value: 0 rpm
